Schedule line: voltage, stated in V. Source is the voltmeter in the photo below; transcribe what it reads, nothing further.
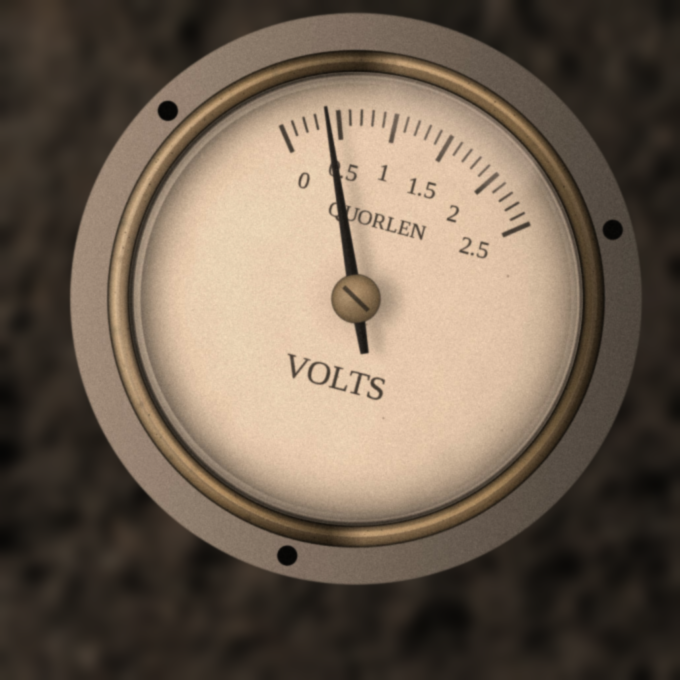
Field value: 0.4 V
